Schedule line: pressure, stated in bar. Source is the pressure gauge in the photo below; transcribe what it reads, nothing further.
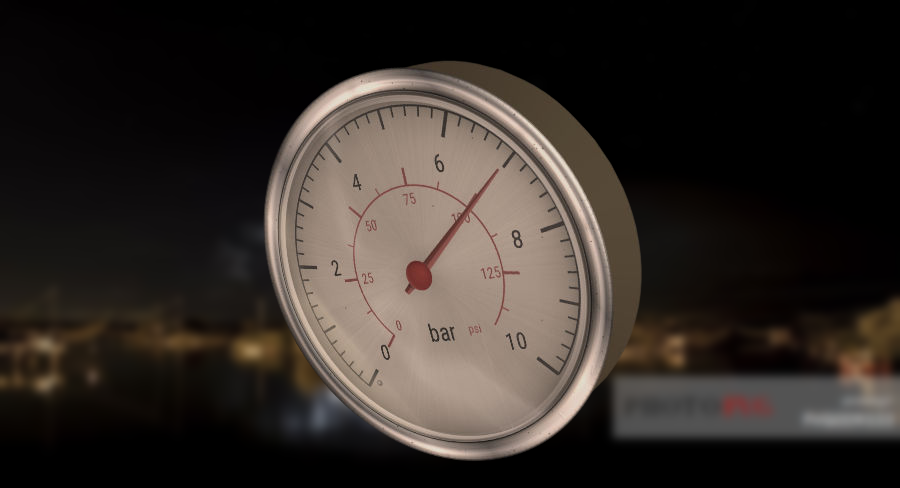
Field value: 7 bar
